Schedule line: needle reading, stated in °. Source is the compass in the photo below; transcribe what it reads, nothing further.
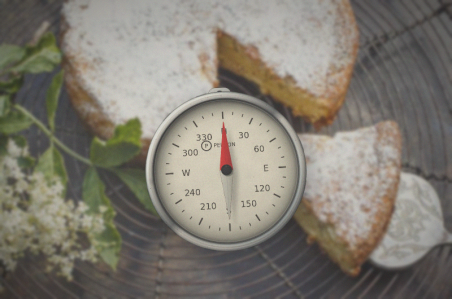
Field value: 0 °
